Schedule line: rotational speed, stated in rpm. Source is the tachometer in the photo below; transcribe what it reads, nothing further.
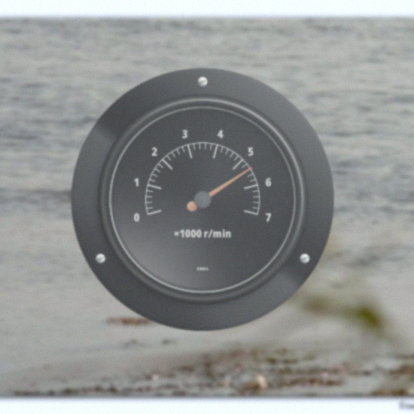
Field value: 5400 rpm
